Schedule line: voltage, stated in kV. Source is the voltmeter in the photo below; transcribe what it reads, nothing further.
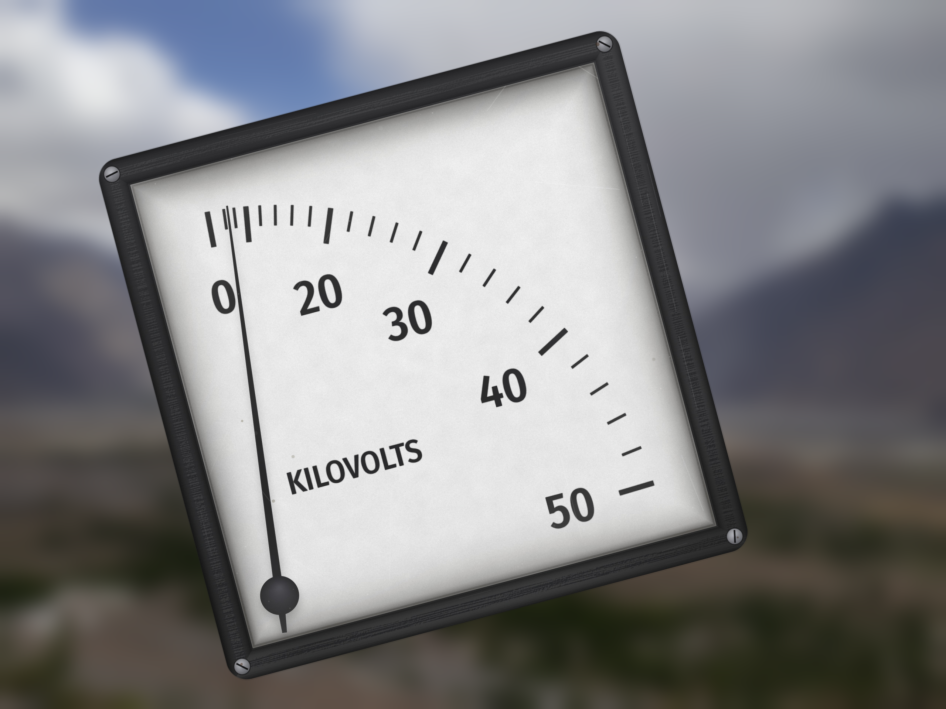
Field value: 7 kV
